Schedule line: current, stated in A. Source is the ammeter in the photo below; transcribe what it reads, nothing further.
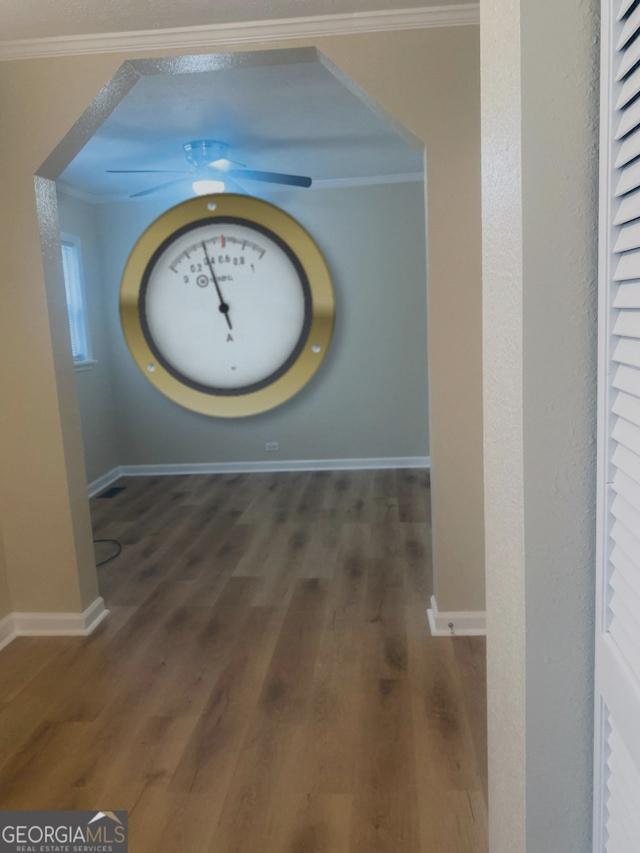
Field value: 0.4 A
